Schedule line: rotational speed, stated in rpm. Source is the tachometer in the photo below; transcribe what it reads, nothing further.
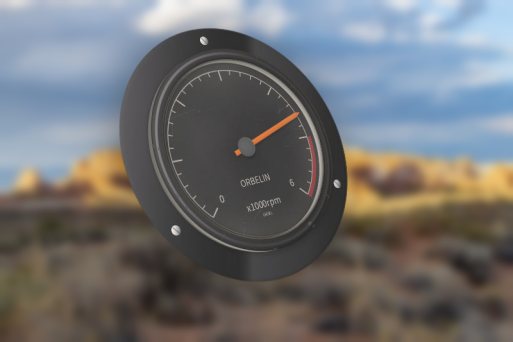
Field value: 4600 rpm
